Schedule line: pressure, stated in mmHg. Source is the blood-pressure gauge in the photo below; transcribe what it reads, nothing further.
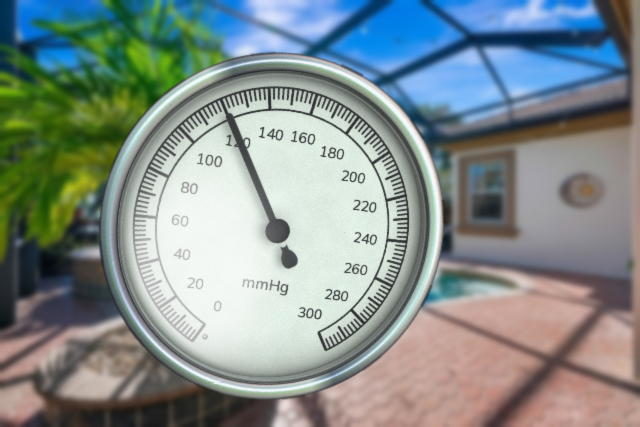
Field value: 120 mmHg
